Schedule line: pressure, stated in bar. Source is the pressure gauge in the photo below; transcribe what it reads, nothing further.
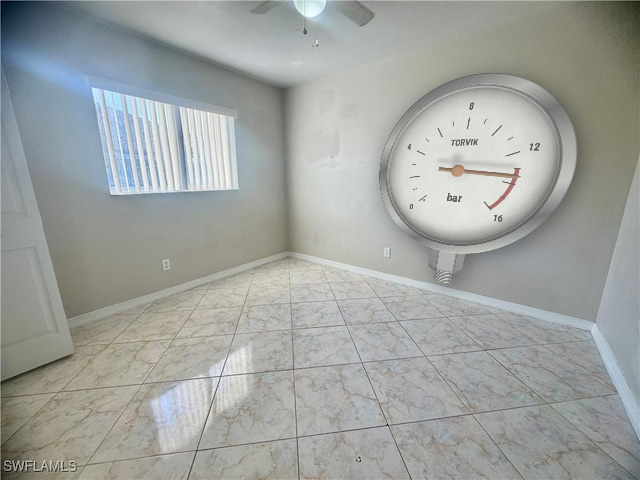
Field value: 13.5 bar
